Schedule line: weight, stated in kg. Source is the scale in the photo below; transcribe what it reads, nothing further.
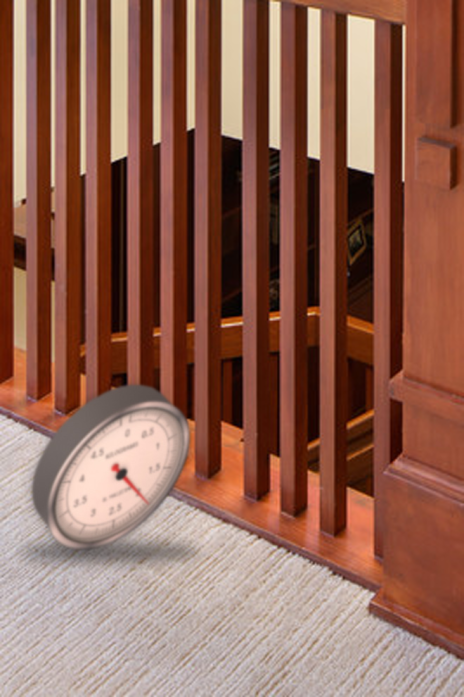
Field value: 2 kg
